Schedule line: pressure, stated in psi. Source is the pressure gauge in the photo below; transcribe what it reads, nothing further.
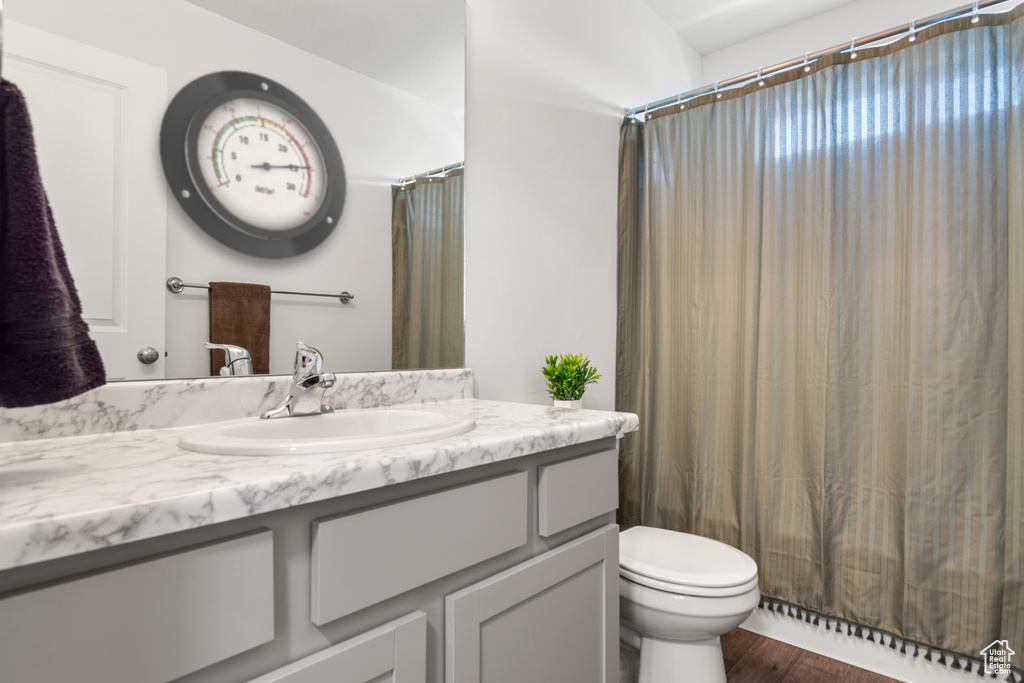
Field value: 25 psi
